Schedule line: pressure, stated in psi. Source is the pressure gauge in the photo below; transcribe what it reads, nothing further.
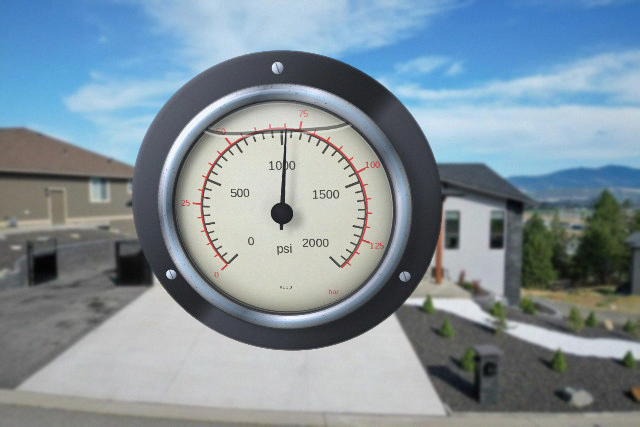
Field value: 1025 psi
